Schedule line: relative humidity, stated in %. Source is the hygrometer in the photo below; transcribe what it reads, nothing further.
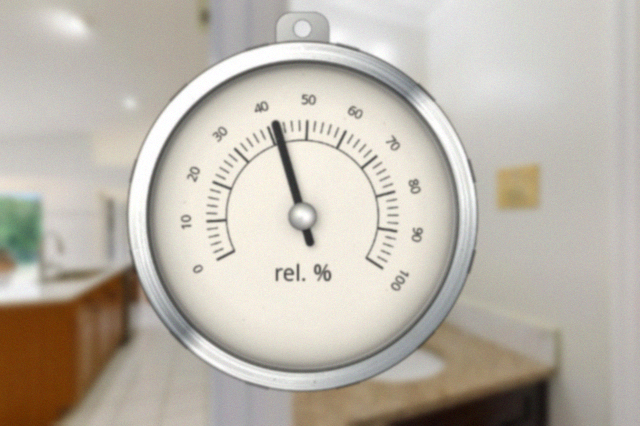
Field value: 42 %
